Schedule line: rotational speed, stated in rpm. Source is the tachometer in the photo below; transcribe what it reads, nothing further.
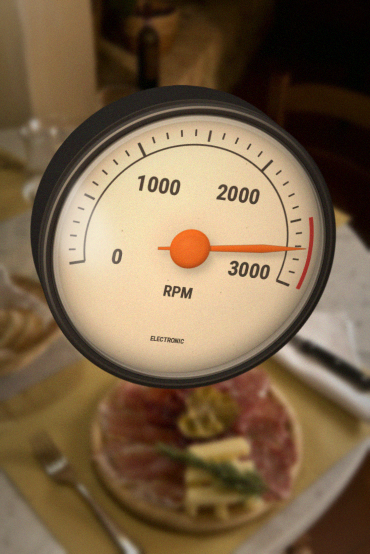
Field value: 2700 rpm
